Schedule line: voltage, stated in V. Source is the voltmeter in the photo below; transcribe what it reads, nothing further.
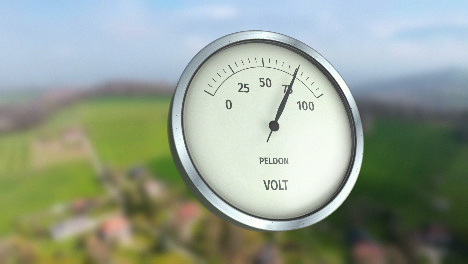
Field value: 75 V
